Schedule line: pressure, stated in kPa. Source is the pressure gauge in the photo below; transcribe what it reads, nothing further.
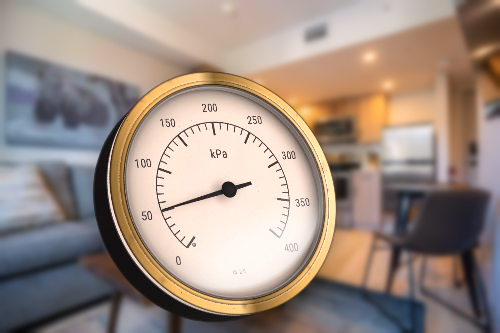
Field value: 50 kPa
